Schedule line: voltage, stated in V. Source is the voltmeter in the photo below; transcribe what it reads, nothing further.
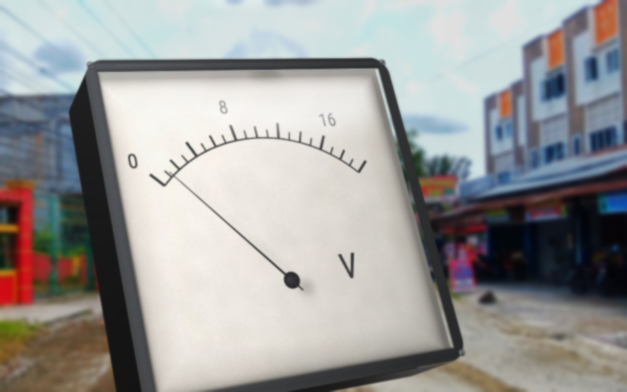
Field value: 1 V
